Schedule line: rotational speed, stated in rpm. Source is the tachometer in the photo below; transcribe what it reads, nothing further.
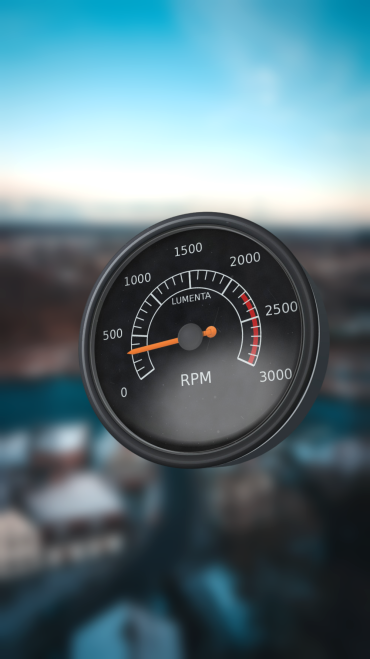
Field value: 300 rpm
